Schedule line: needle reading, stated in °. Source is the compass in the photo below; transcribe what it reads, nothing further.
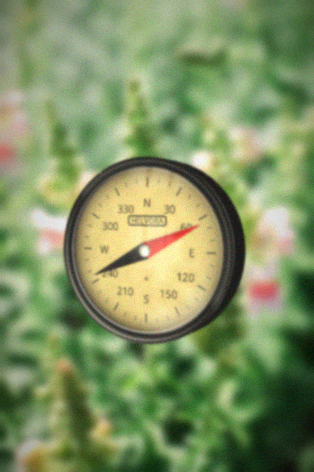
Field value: 65 °
